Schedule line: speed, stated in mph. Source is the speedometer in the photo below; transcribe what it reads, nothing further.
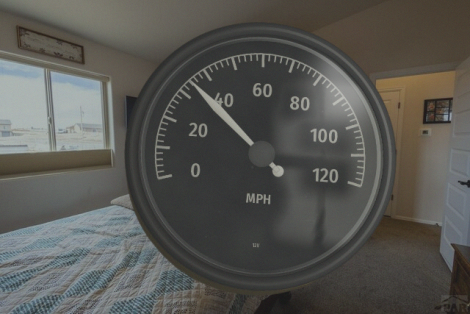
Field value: 34 mph
